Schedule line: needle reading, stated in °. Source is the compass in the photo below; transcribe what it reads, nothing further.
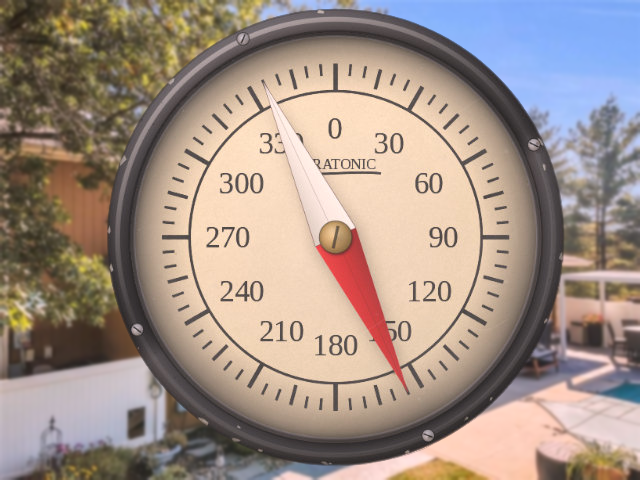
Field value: 155 °
